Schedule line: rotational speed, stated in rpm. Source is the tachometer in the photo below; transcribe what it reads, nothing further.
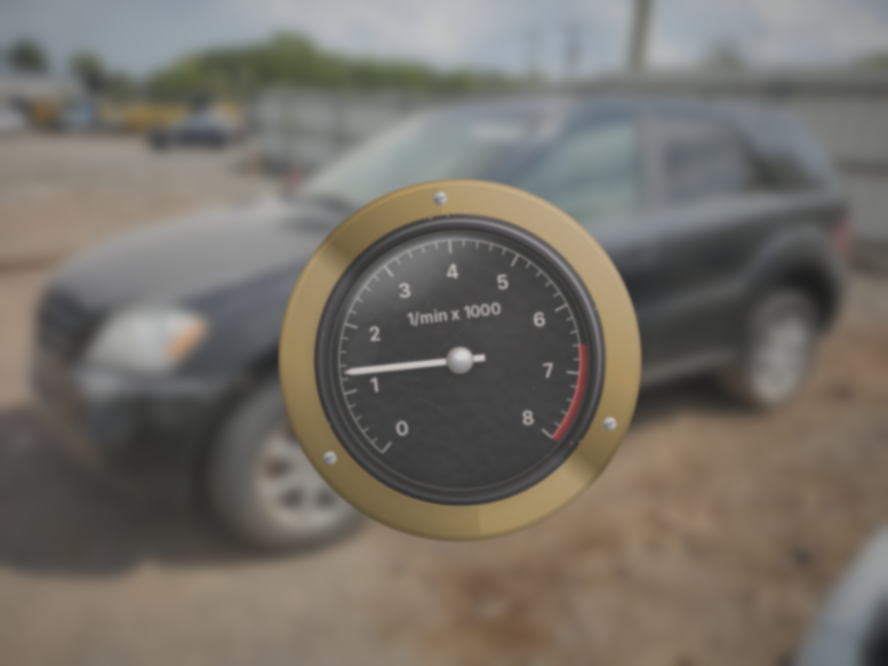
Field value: 1300 rpm
